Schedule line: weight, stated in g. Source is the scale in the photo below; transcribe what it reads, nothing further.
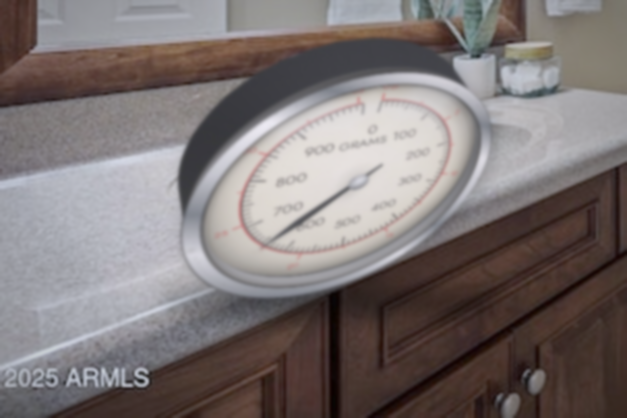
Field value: 650 g
